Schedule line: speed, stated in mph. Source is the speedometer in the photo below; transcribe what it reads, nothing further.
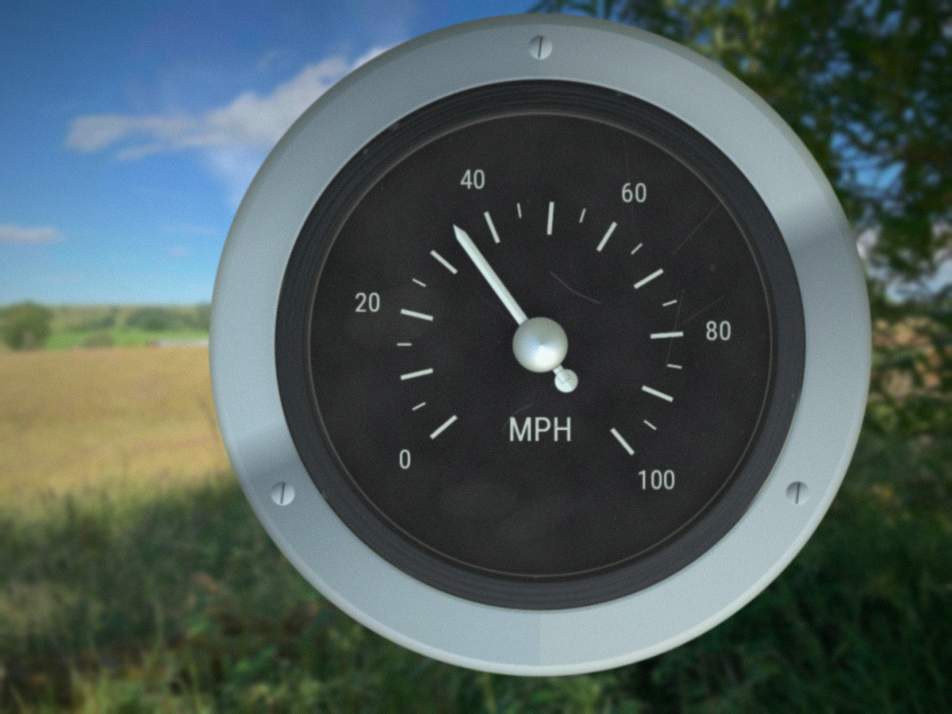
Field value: 35 mph
